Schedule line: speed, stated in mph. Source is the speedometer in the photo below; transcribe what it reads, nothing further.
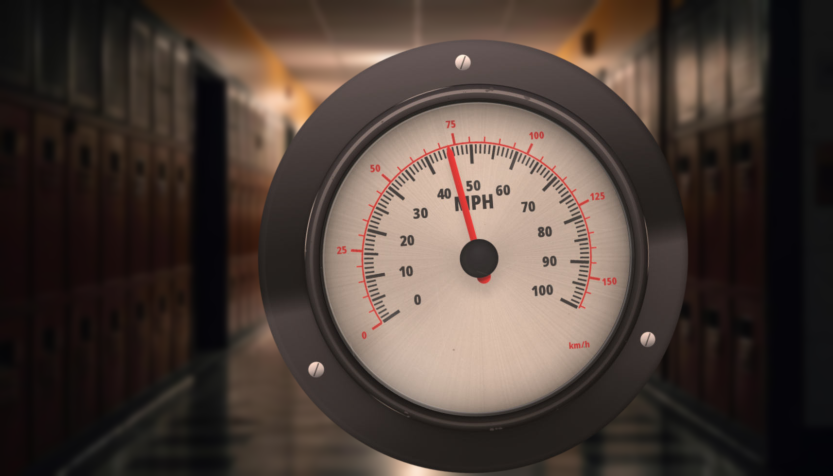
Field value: 45 mph
